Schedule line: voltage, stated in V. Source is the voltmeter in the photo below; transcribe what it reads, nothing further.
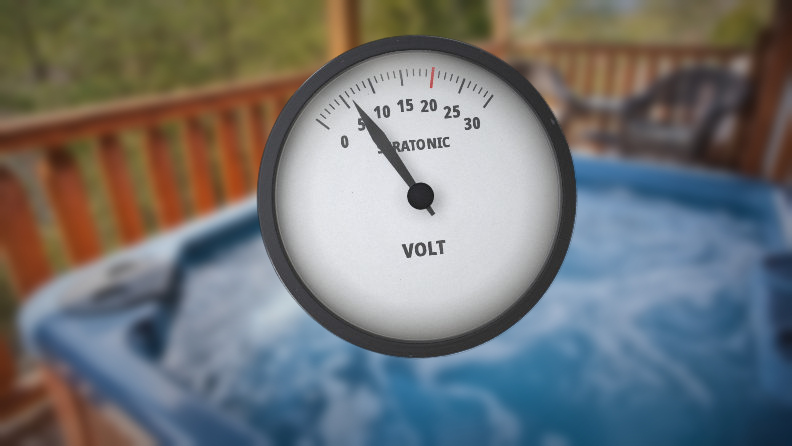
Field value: 6 V
